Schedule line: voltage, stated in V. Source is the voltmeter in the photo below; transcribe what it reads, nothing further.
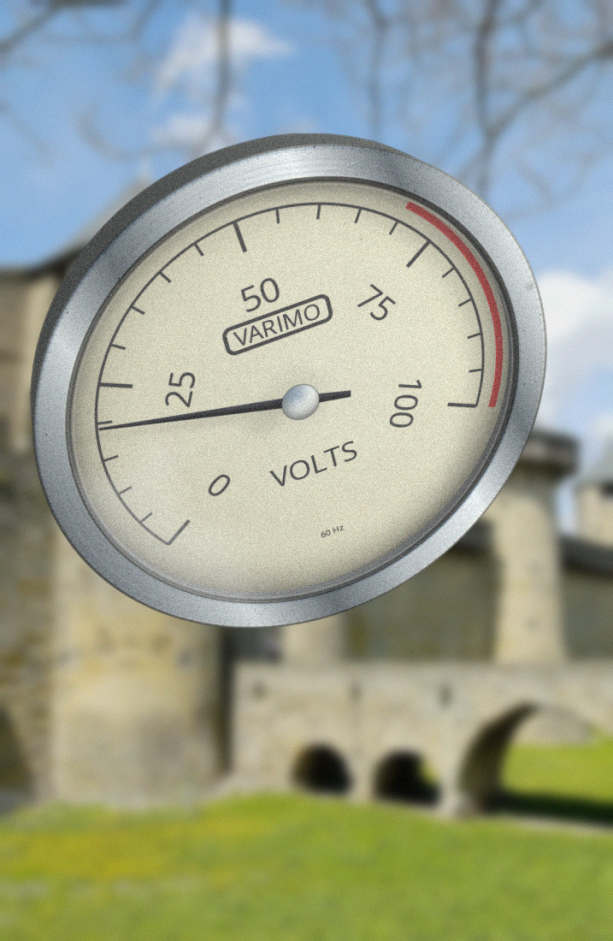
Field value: 20 V
